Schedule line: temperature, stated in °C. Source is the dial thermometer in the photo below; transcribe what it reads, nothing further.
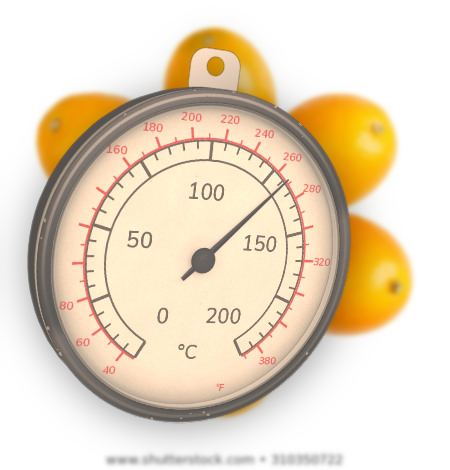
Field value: 130 °C
